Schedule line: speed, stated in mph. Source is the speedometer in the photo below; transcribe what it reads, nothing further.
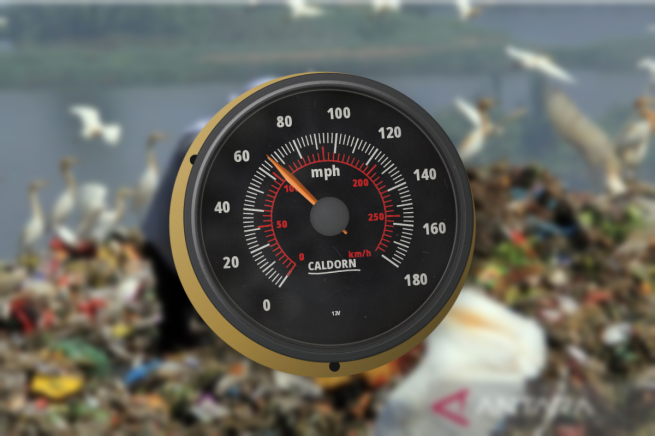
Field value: 66 mph
